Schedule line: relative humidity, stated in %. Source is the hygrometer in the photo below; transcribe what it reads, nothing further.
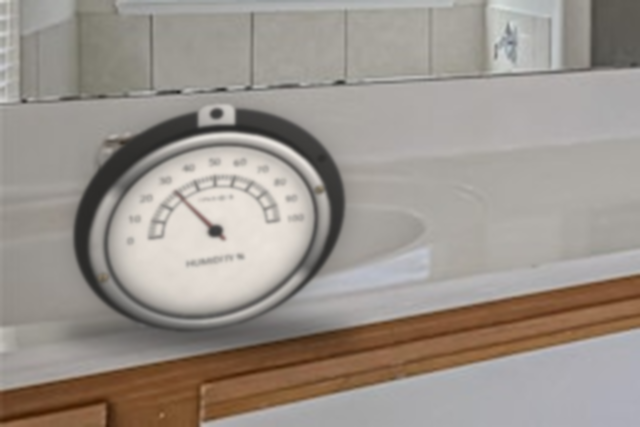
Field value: 30 %
